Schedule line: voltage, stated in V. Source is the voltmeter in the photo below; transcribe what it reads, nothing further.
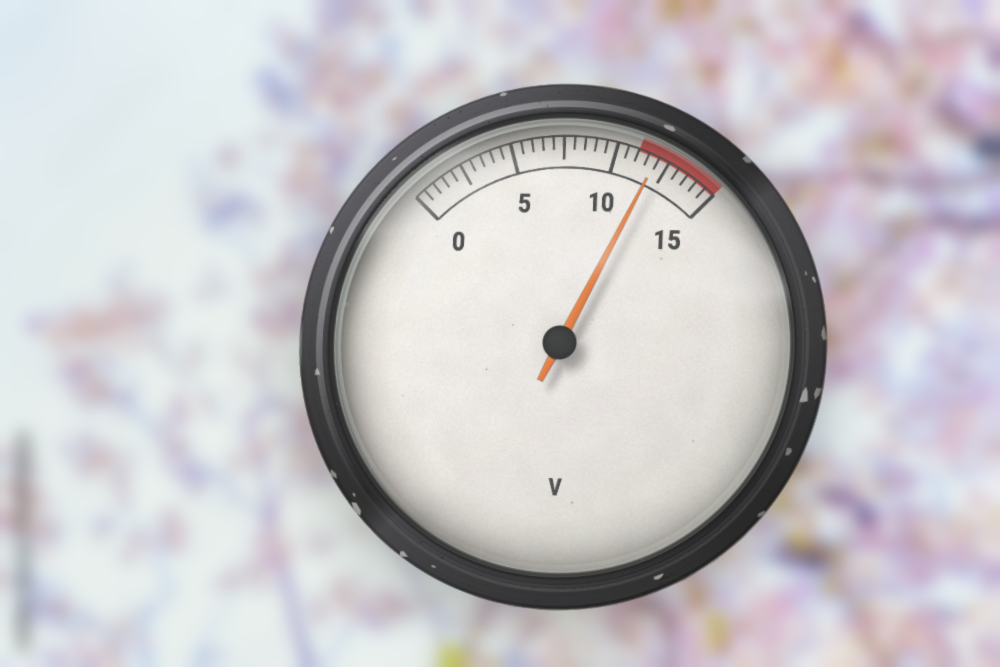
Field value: 12 V
